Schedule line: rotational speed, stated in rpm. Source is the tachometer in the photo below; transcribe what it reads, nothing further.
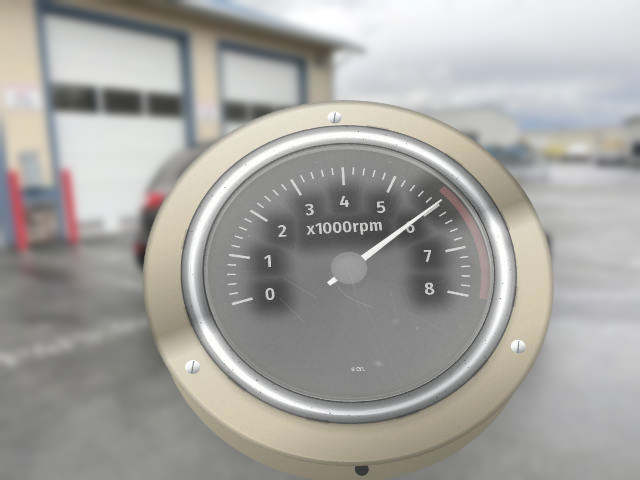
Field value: 6000 rpm
